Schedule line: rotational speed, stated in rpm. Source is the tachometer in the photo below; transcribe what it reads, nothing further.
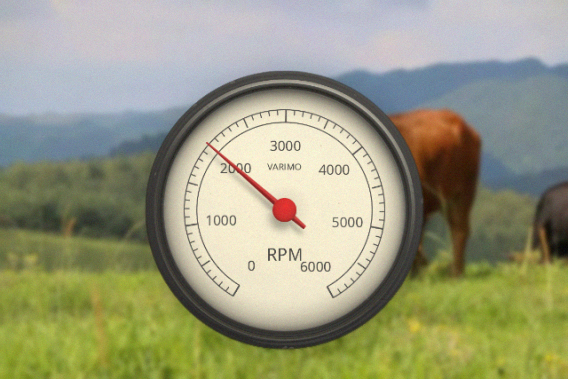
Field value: 2000 rpm
